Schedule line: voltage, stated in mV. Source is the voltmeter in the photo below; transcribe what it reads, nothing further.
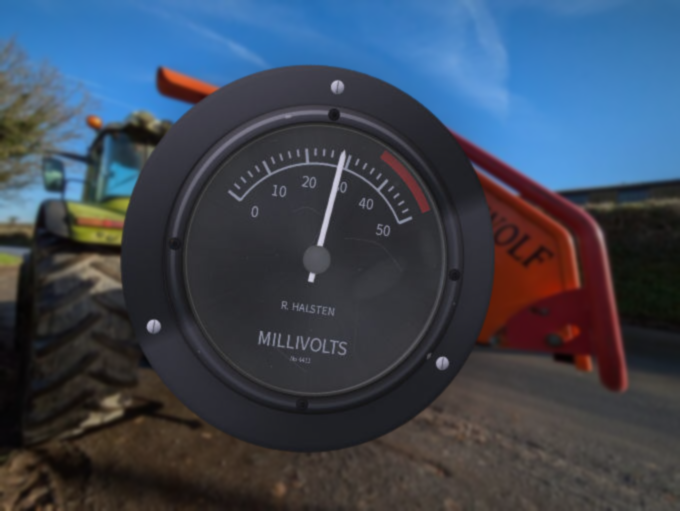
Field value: 28 mV
